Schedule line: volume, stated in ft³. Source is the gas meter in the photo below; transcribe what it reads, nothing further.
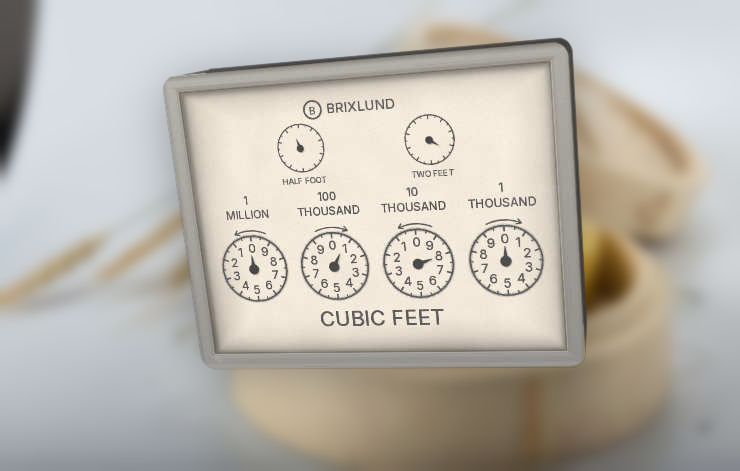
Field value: 8000 ft³
